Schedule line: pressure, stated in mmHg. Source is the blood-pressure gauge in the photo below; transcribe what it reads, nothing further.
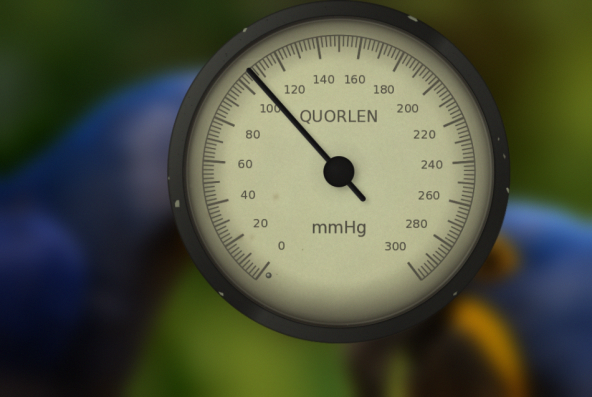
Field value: 106 mmHg
